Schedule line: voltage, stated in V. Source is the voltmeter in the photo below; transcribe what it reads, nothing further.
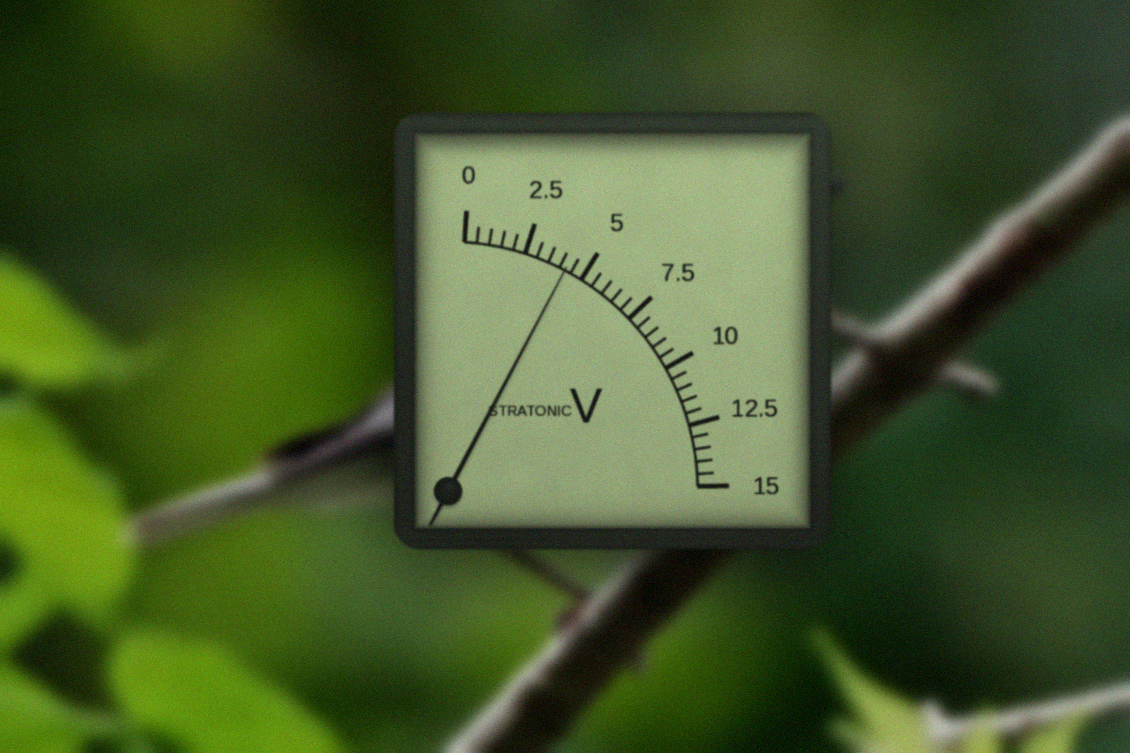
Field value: 4.25 V
